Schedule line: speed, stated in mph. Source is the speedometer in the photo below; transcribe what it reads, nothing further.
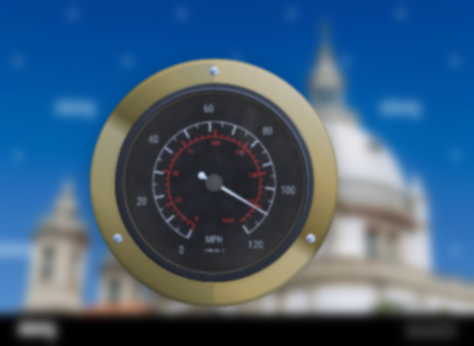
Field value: 110 mph
